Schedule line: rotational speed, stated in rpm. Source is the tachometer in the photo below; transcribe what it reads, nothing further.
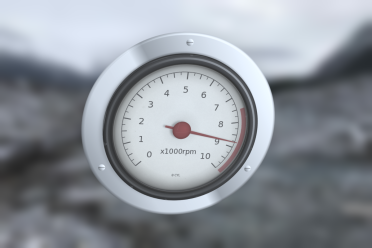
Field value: 8750 rpm
